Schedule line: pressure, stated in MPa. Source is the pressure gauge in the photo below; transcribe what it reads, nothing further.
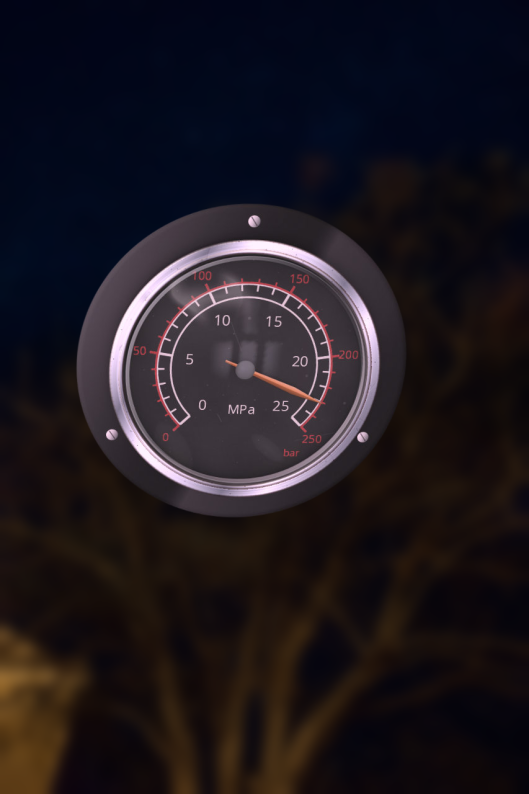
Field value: 23 MPa
